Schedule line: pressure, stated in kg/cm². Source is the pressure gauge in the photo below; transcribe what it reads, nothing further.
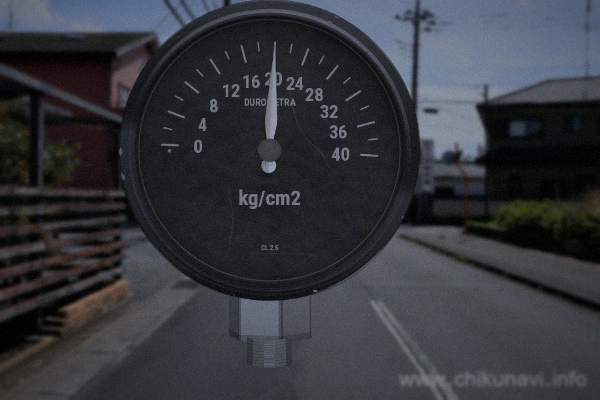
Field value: 20 kg/cm²
